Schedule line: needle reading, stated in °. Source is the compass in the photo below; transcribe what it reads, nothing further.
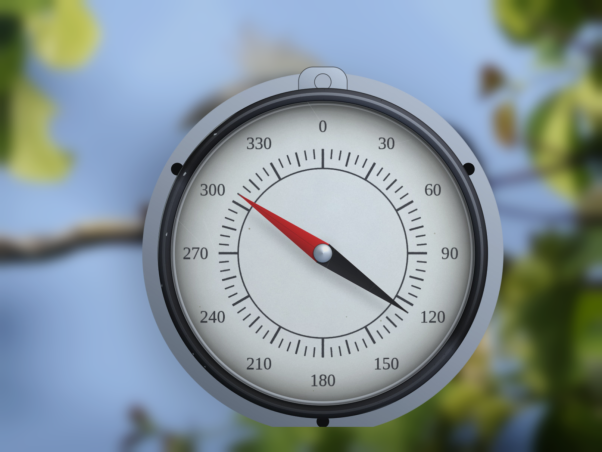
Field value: 305 °
